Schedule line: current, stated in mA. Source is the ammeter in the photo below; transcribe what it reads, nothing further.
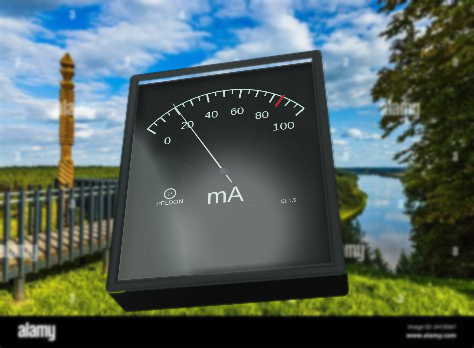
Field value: 20 mA
